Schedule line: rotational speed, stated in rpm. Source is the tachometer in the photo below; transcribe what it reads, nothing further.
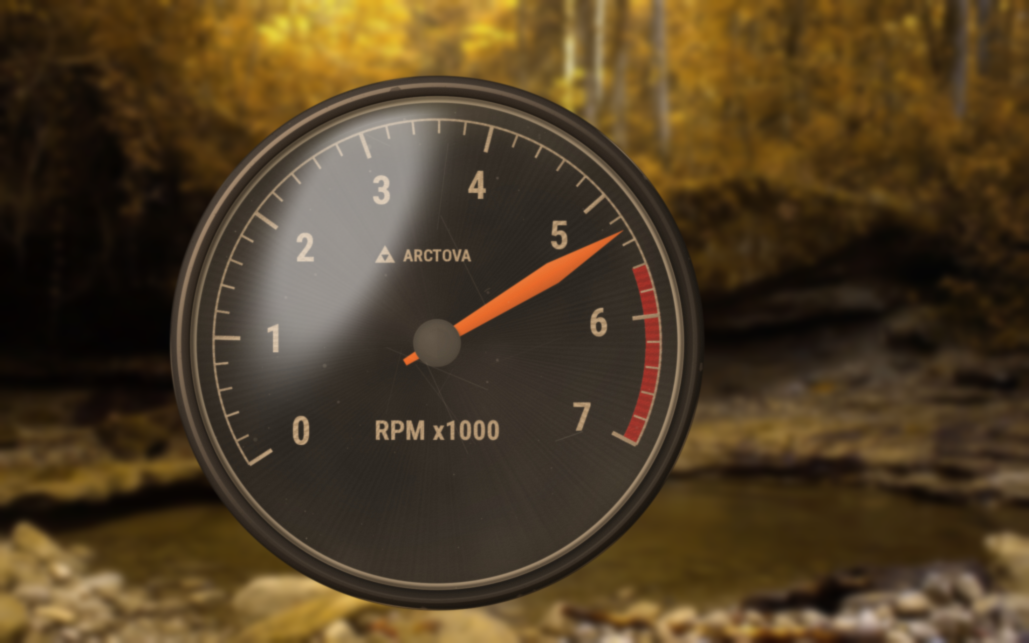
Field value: 5300 rpm
